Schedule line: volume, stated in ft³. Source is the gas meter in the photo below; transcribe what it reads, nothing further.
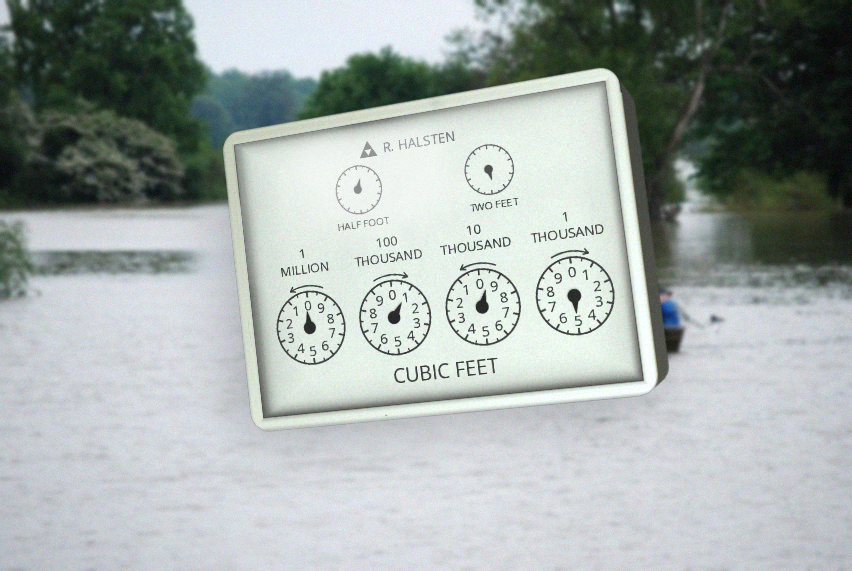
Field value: 9500 ft³
